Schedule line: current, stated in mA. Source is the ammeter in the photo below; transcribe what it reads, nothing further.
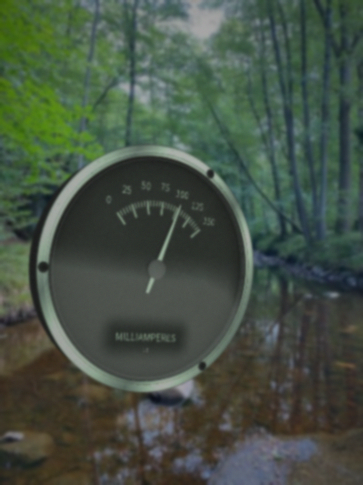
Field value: 100 mA
